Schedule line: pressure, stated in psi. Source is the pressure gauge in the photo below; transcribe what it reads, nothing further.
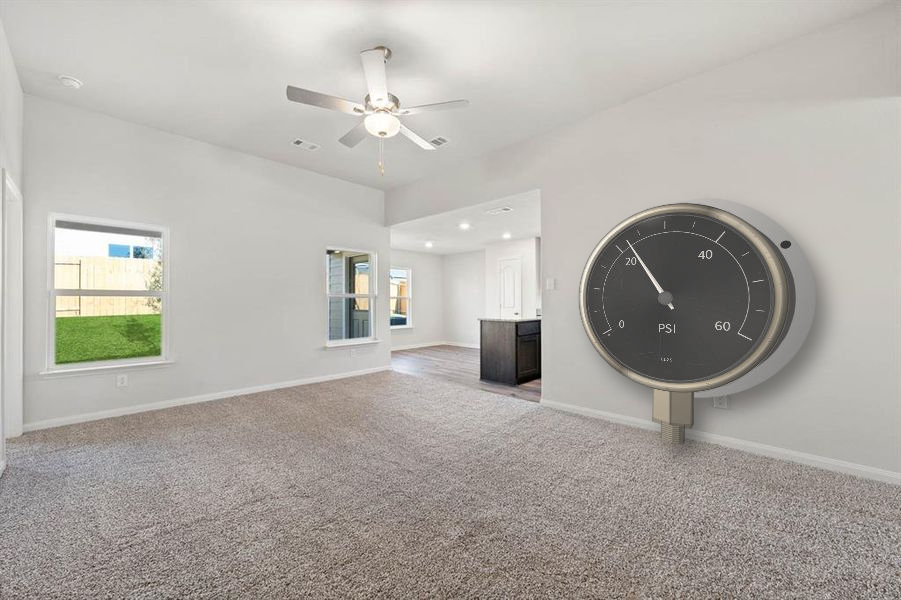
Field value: 22.5 psi
